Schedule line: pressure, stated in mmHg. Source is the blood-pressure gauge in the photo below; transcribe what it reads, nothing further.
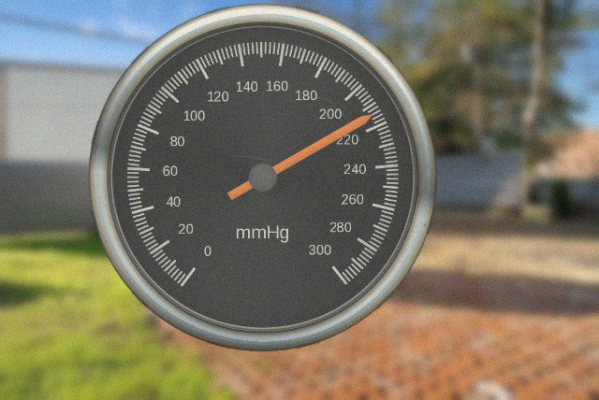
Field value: 214 mmHg
